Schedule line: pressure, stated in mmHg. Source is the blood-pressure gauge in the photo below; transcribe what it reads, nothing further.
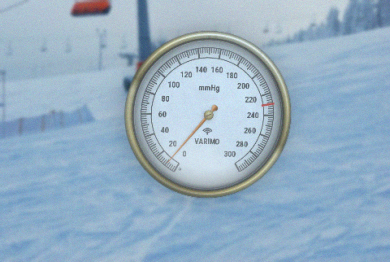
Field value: 10 mmHg
